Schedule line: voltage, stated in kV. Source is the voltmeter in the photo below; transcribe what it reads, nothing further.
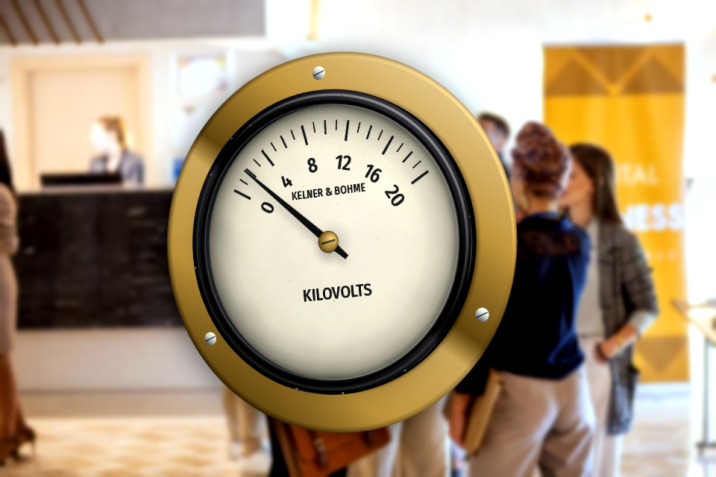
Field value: 2 kV
